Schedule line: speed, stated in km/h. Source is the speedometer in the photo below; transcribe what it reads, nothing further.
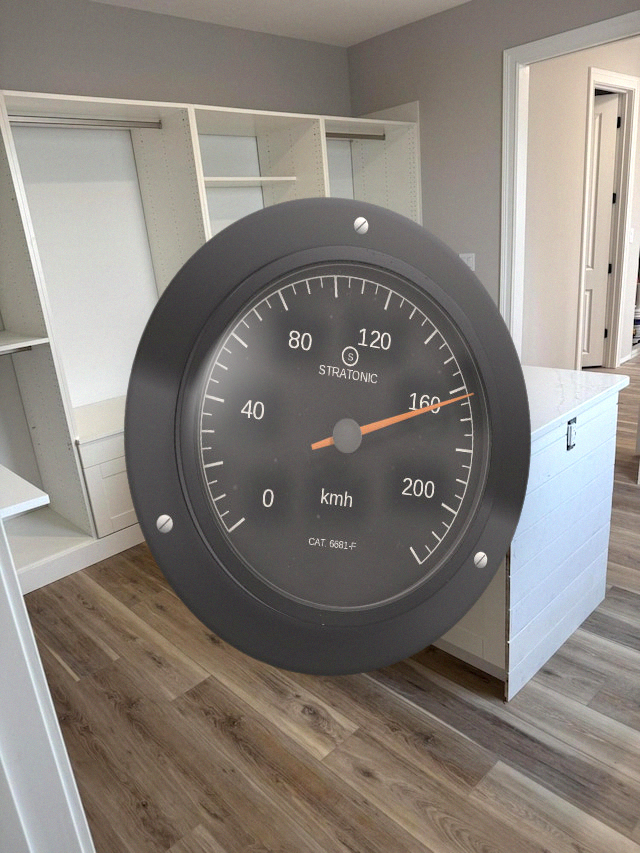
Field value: 162.5 km/h
